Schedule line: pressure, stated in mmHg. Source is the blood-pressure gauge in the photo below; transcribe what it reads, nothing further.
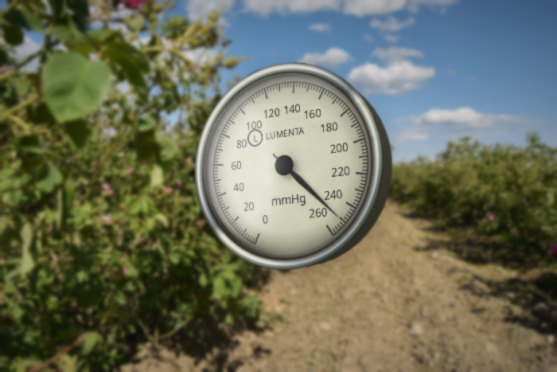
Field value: 250 mmHg
